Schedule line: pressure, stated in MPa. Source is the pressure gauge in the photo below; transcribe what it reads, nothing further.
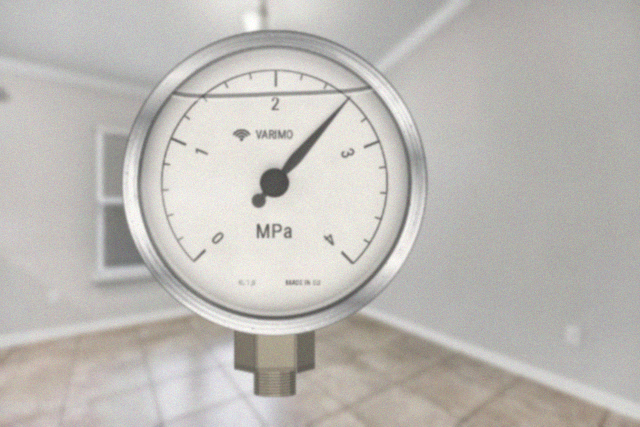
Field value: 2.6 MPa
